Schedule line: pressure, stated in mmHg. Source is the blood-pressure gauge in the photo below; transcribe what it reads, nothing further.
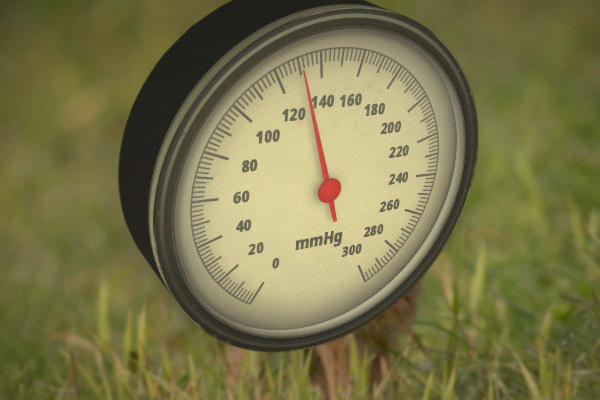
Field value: 130 mmHg
